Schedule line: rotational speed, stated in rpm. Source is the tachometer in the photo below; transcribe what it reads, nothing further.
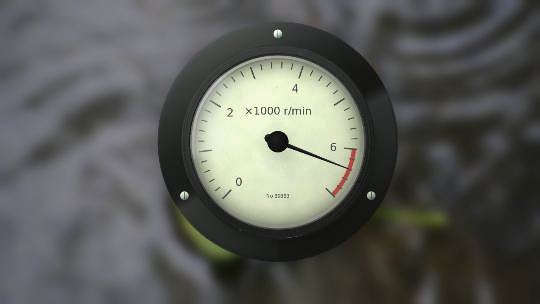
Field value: 6400 rpm
